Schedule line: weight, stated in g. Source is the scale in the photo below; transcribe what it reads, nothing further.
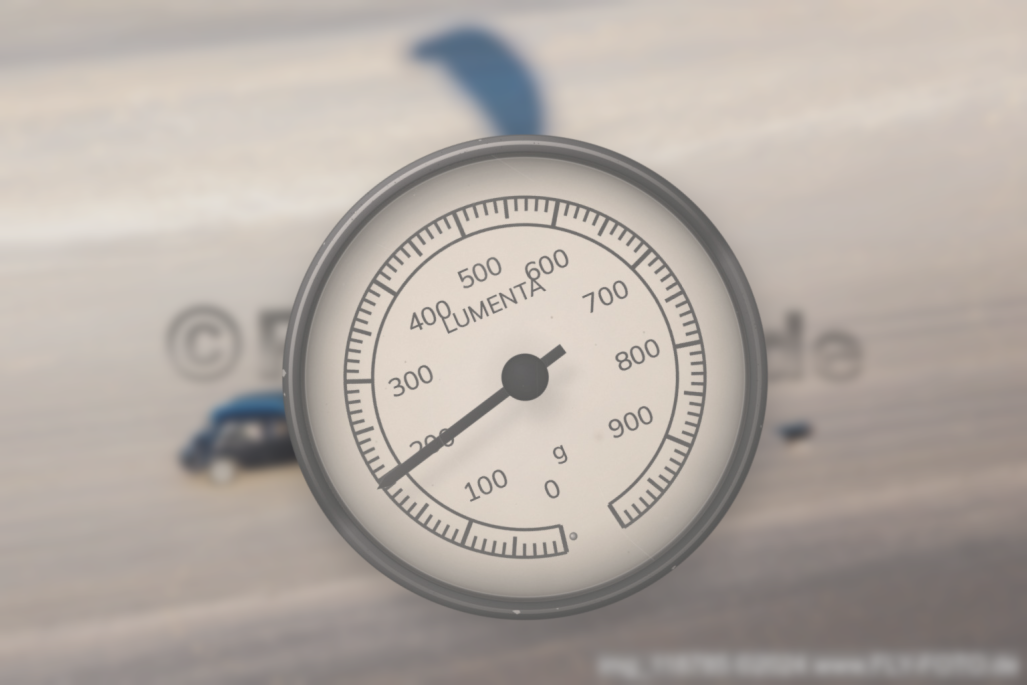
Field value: 195 g
